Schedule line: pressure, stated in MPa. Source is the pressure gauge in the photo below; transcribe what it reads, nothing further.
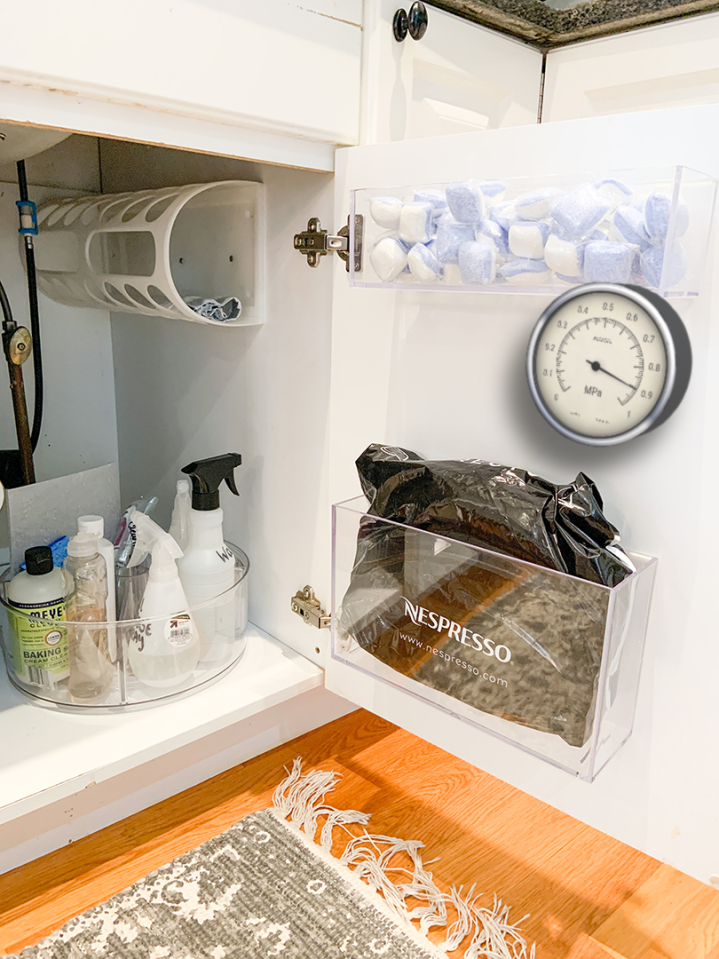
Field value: 0.9 MPa
